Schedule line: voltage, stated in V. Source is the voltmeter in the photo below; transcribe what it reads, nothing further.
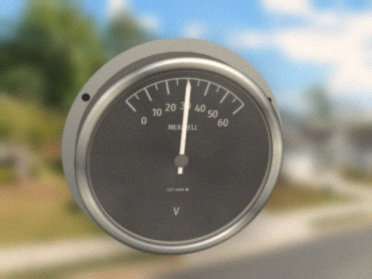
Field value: 30 V
